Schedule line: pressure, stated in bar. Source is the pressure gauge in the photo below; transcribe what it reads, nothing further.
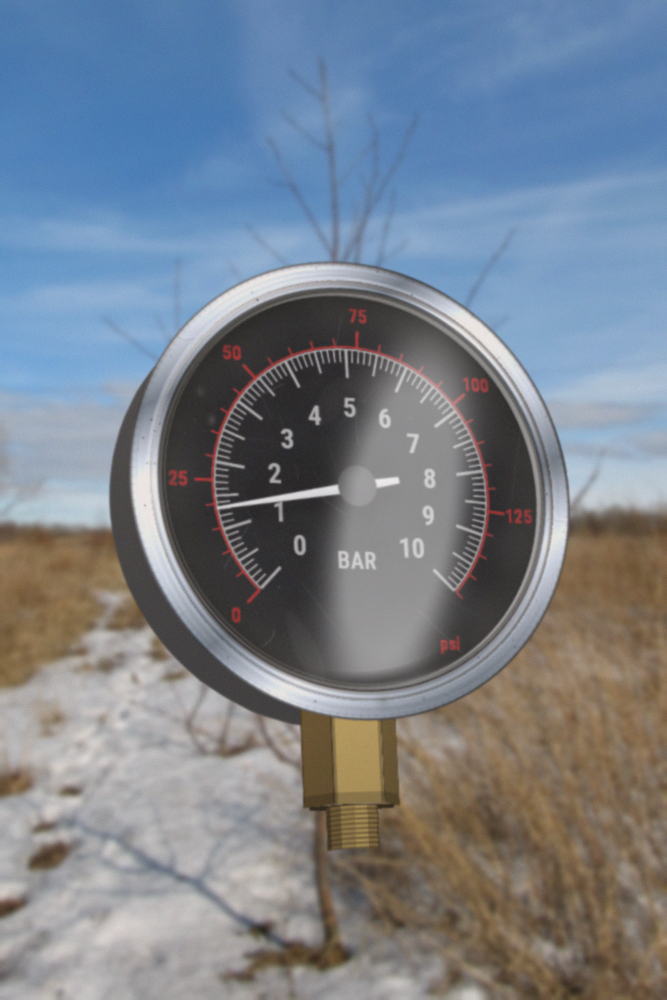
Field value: 1.3 bar
